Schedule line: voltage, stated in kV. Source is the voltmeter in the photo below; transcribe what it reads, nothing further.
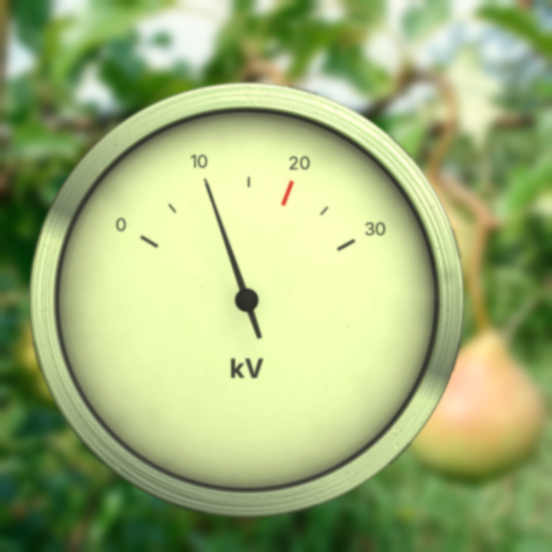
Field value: 10 kV
